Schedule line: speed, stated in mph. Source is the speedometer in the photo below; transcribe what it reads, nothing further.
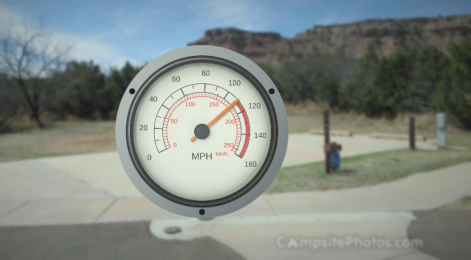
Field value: 110 mph
